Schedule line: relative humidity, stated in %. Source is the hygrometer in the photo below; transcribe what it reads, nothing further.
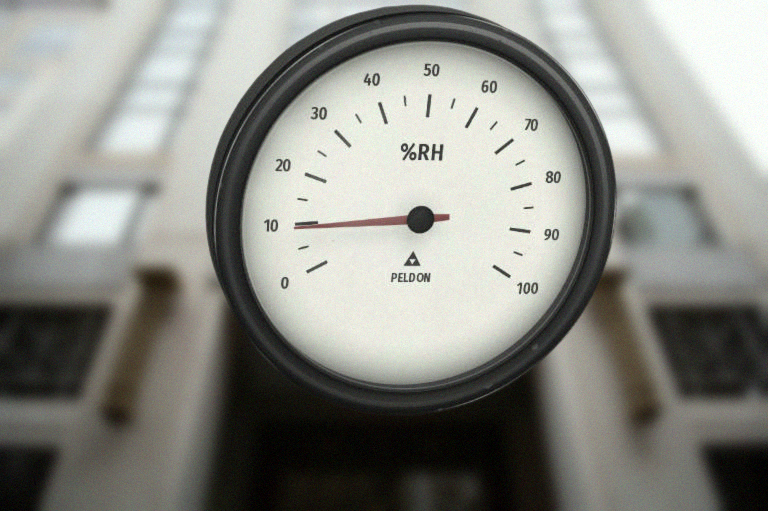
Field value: 10 %
